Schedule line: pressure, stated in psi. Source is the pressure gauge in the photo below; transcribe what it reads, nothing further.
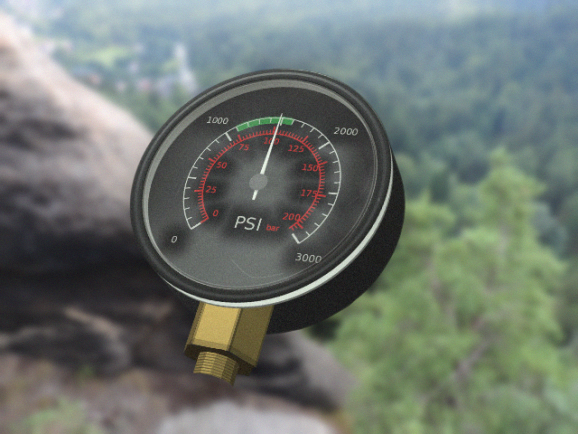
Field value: 1500 psi
